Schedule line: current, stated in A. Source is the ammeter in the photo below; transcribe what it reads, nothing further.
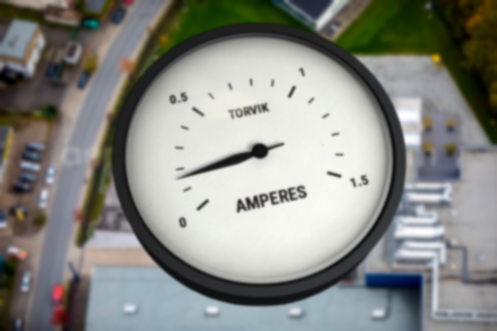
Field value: 0.15 A
